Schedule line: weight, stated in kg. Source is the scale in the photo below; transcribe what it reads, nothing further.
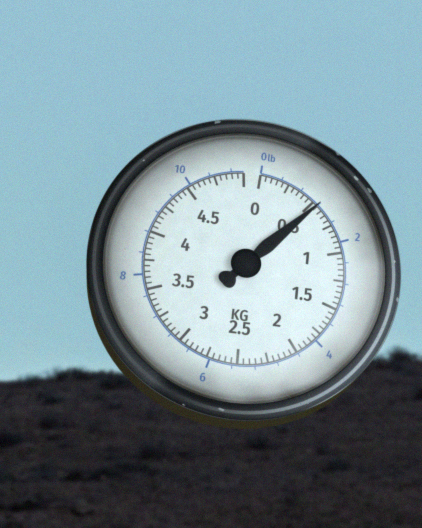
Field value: 0.55 kg
